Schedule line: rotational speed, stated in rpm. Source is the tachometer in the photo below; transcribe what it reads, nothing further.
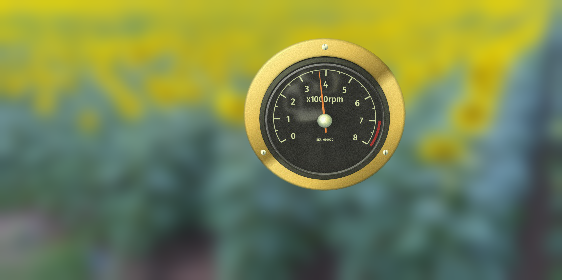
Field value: 3750 rpm
